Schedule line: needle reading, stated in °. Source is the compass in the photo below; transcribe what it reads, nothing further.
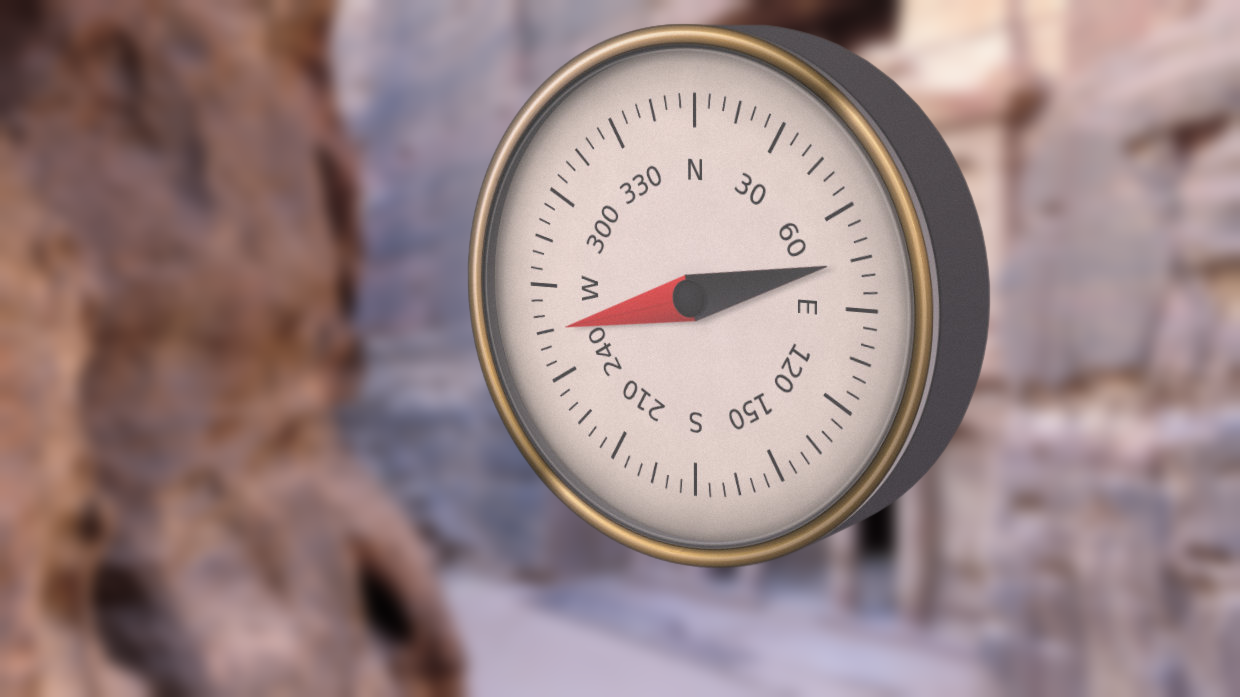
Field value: 255 °
